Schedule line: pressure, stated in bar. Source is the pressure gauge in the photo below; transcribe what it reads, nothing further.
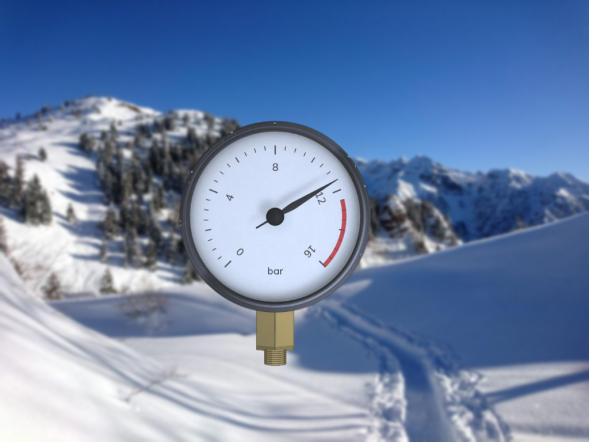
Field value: 11.5 bar
